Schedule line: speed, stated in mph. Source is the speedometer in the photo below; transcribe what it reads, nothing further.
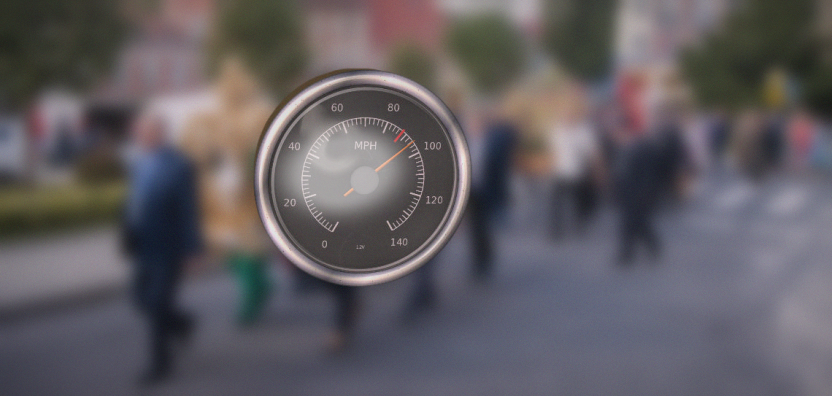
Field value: 94 mph
